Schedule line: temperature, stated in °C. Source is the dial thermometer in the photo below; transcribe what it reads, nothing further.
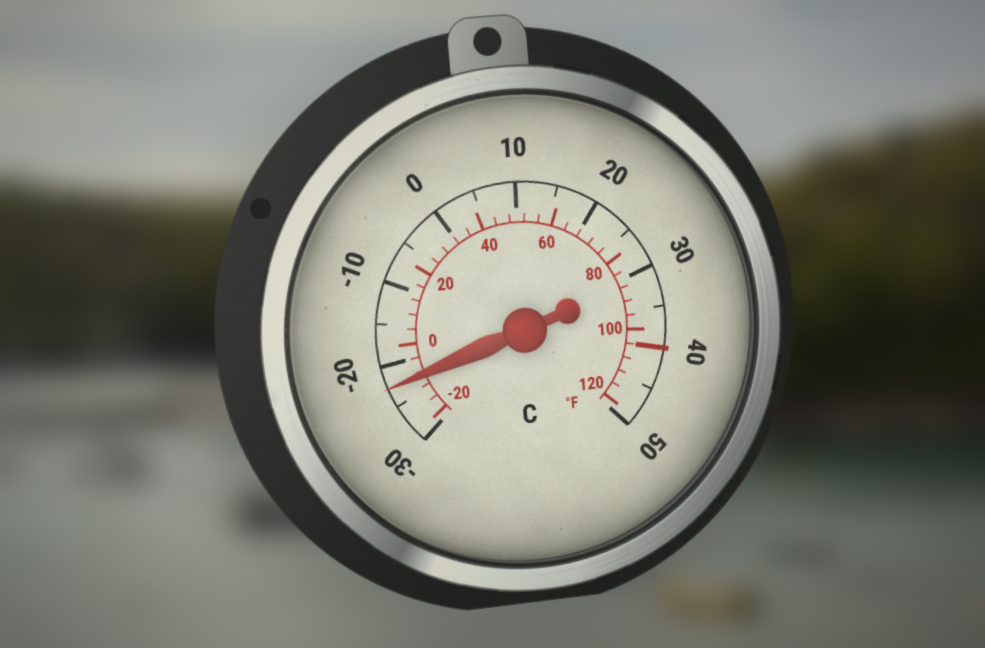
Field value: -22.5 °C
